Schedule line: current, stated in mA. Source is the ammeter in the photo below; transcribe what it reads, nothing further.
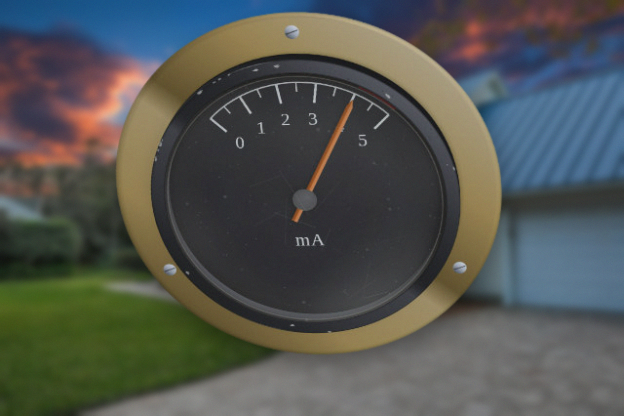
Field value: 4 mA
